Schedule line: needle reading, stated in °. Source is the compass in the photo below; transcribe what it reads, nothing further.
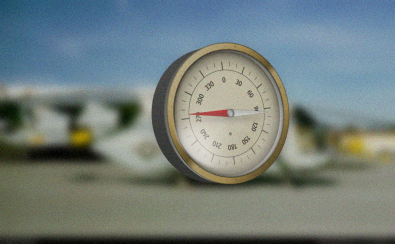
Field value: 275 °
